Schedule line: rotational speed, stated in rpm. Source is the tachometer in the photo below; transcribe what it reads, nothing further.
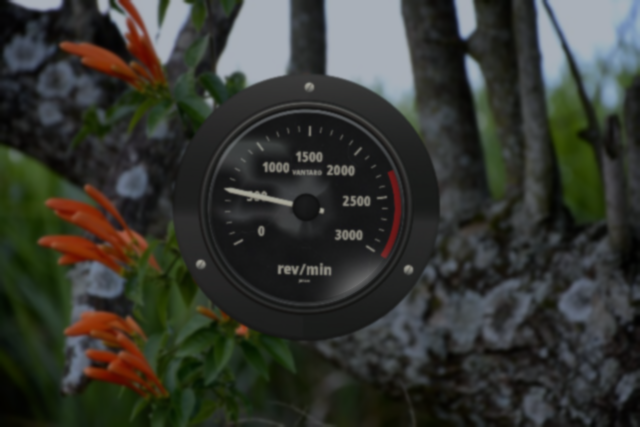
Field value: 500 rpm
